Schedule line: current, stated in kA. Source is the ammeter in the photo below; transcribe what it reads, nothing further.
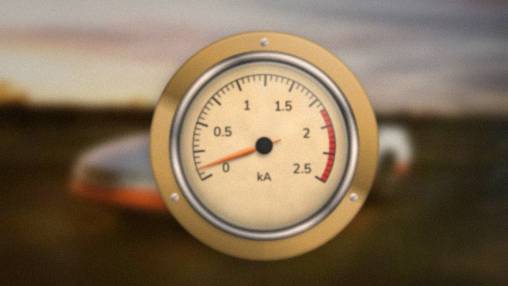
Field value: 0.1 kA
